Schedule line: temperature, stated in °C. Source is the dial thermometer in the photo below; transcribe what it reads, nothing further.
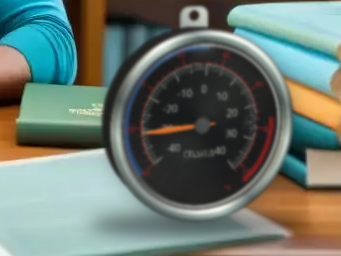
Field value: -30 °C
